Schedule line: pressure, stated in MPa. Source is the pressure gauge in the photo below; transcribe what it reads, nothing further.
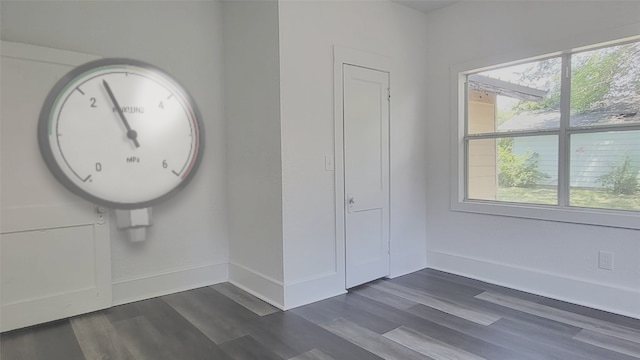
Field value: 2.5 MPa
